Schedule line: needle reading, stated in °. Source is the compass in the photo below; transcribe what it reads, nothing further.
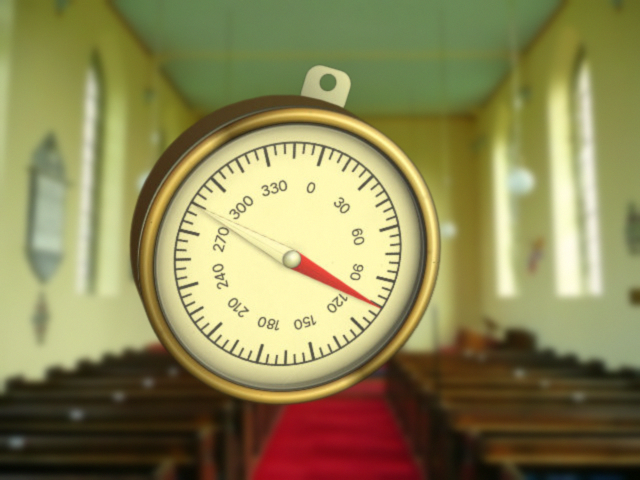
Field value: 105 °
